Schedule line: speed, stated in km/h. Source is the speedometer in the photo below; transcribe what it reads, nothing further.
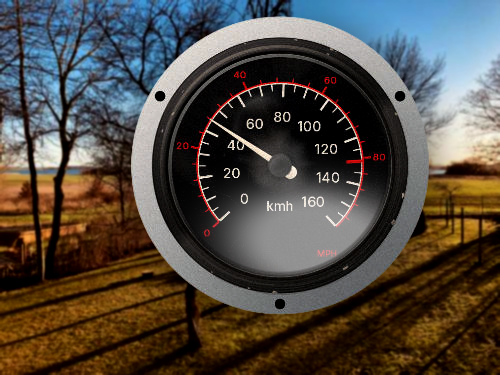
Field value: 45 km/h
